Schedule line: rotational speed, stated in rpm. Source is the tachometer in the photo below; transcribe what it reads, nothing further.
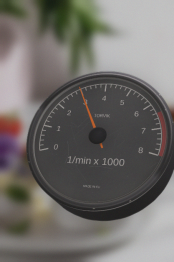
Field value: 3000 rpm
